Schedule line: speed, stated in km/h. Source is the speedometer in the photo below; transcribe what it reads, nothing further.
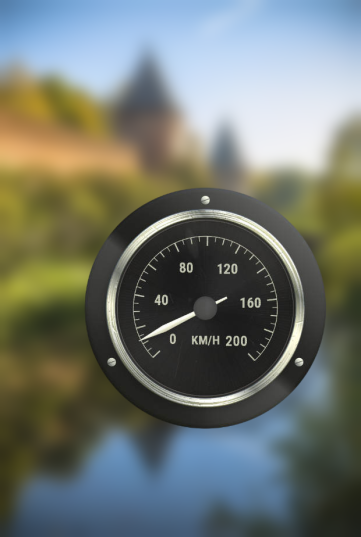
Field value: 12.5 km/h
